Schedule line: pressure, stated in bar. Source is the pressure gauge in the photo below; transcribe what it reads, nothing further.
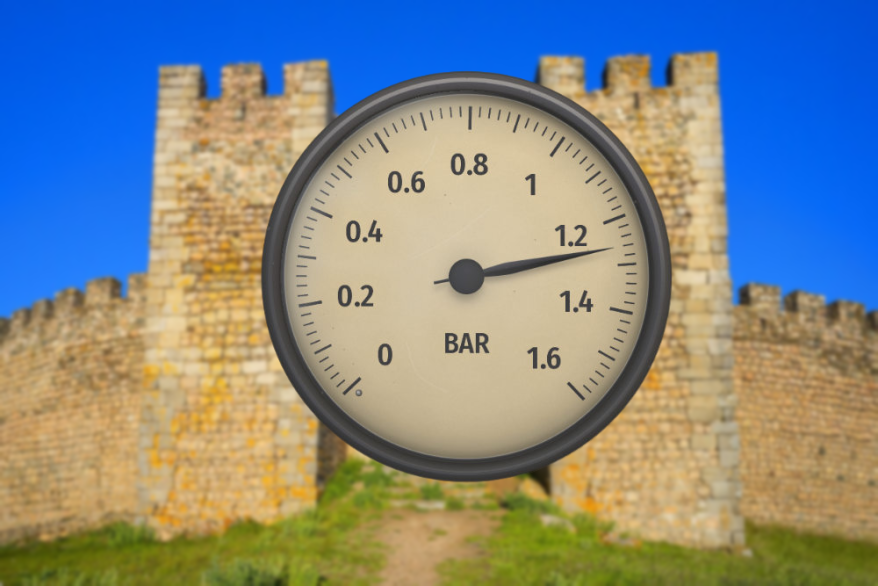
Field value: 1.26 bar
